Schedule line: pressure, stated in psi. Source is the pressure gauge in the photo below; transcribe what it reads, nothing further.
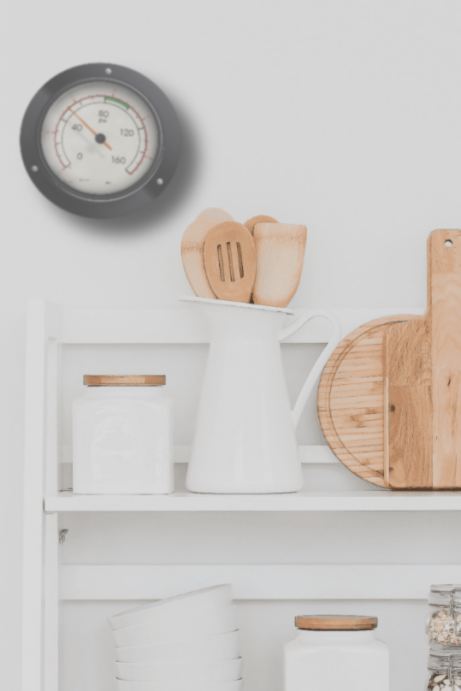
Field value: 50 psi
